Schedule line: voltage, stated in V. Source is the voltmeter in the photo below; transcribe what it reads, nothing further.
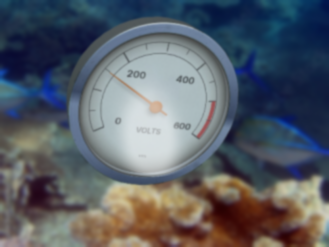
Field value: 150 V
